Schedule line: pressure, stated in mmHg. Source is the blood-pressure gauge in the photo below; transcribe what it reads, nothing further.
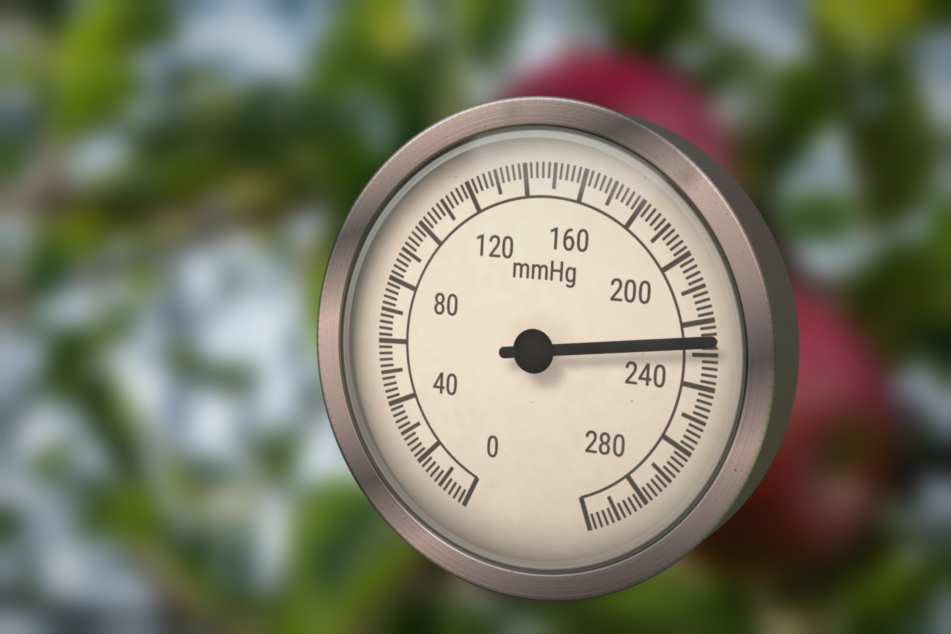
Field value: 226 mmHg
